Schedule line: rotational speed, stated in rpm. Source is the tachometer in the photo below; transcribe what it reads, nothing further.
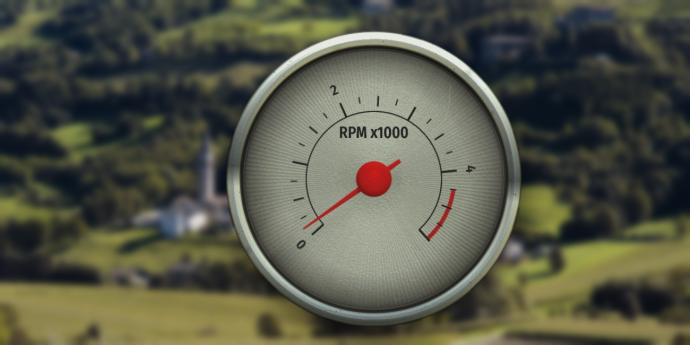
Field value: 125 rpm
